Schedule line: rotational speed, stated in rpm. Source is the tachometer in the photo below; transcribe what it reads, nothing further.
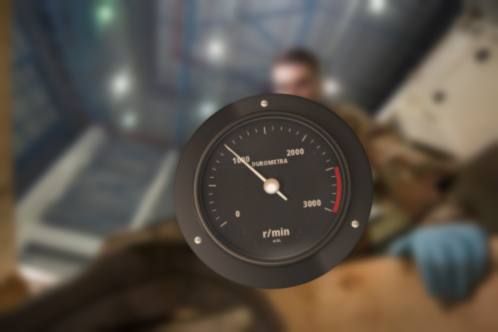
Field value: 1000 rpm
